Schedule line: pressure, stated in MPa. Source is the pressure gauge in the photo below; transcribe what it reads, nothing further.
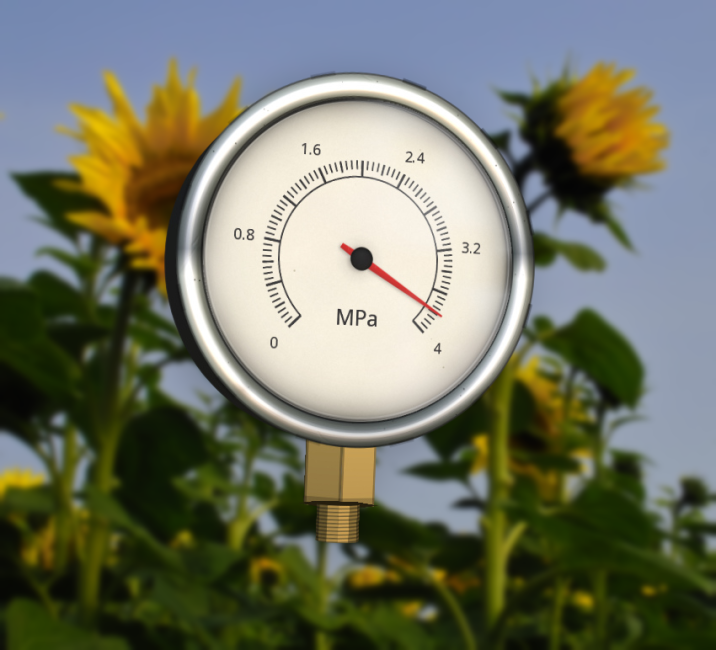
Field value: 3.8 MPa
